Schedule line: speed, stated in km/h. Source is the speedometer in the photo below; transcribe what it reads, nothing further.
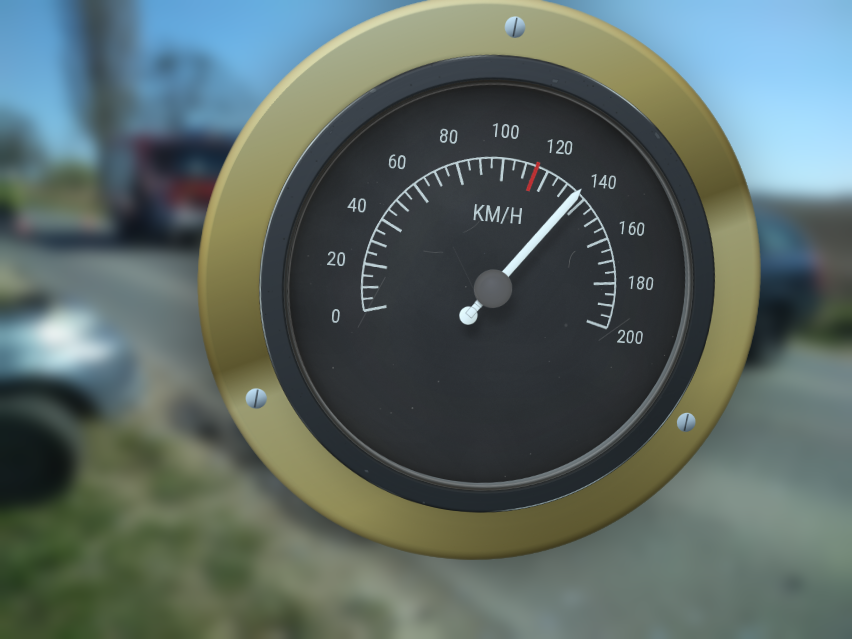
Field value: 135 km/h
